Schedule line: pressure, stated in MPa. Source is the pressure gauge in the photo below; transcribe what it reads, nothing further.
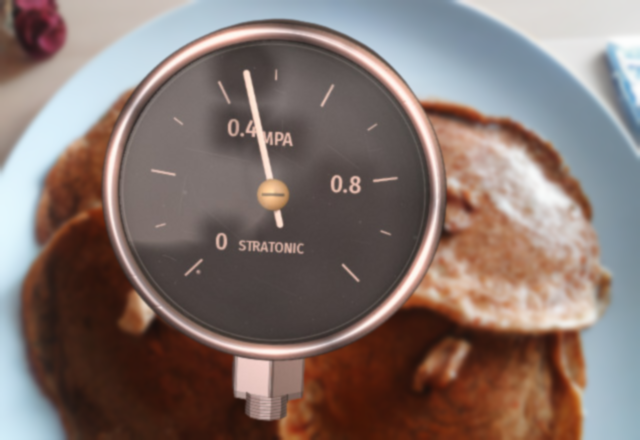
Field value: 0.45 MPa
